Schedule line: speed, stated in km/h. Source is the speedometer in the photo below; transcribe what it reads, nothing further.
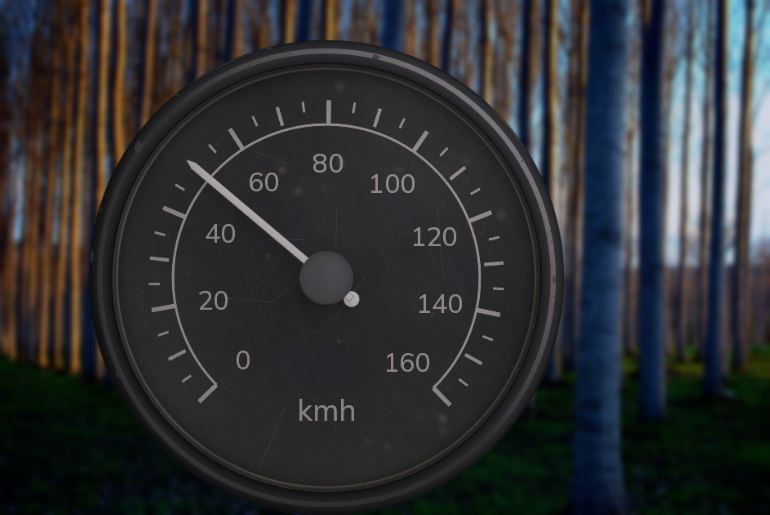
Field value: 50 km/h
